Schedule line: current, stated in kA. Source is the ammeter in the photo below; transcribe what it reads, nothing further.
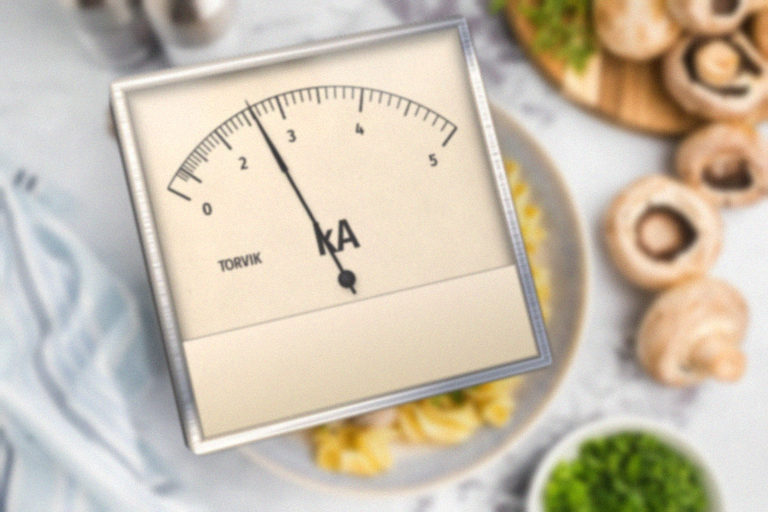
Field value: 2.6 kA
